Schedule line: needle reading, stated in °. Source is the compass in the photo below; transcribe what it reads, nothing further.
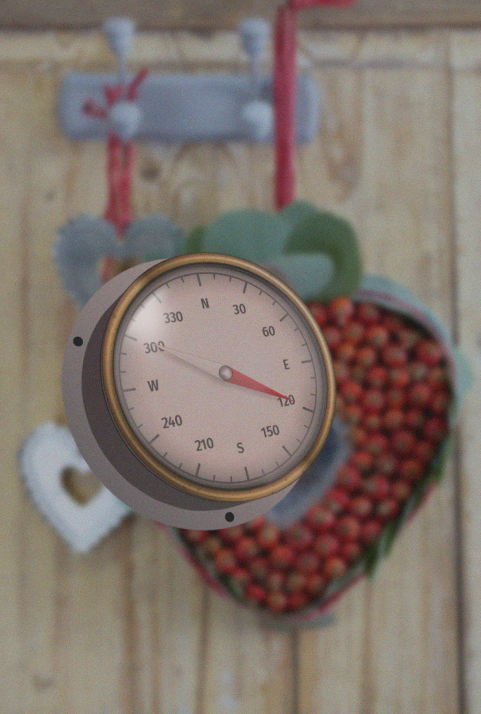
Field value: 120 °
